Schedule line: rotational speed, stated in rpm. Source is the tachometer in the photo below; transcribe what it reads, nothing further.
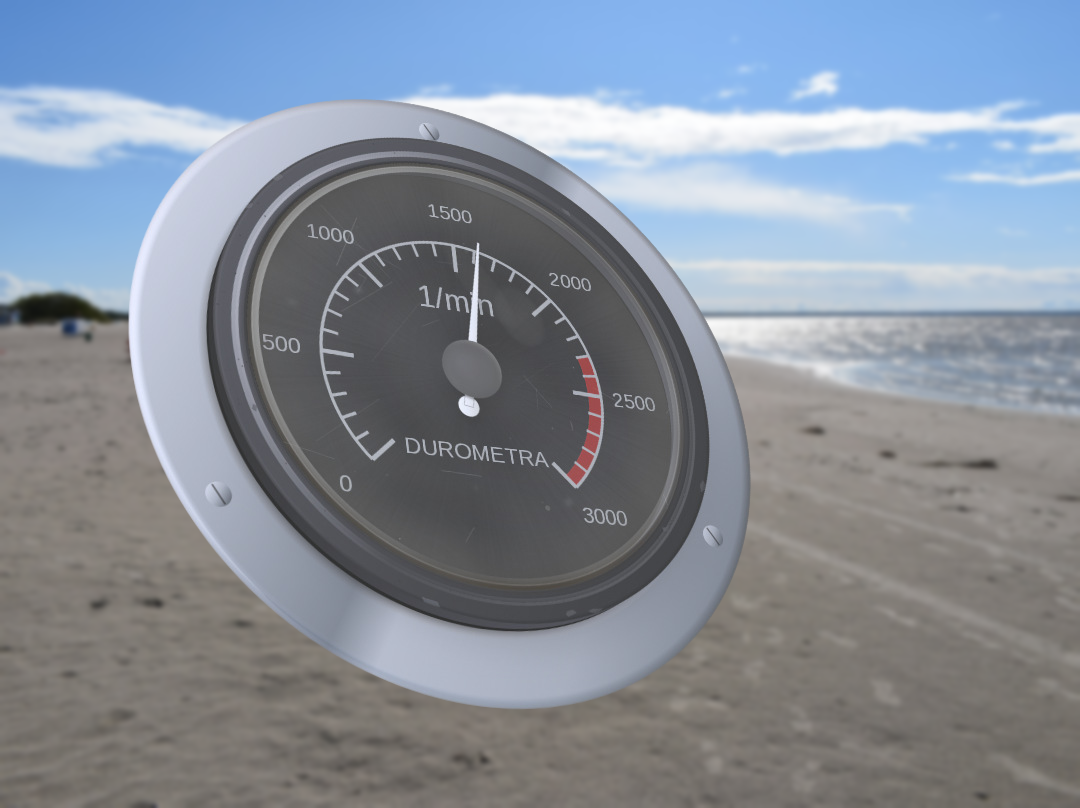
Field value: 1600 rpm
